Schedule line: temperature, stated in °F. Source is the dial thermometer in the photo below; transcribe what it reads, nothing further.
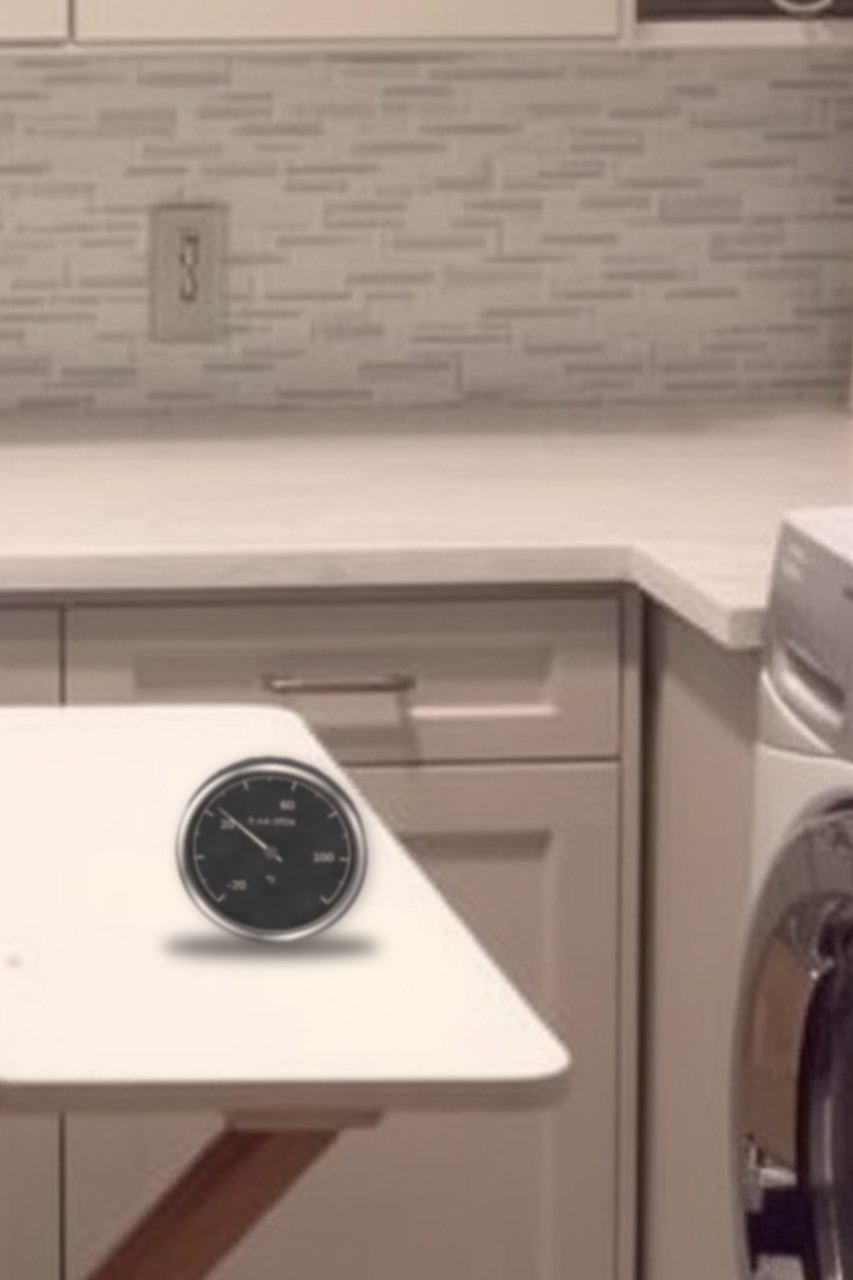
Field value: 25 °F
